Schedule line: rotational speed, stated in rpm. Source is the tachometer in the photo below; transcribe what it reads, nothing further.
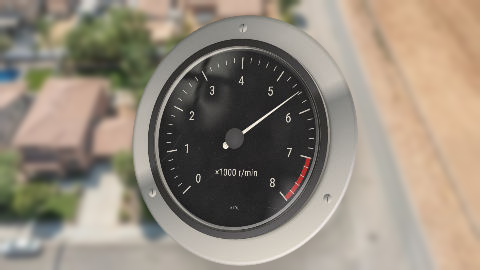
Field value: 5600 rpm
